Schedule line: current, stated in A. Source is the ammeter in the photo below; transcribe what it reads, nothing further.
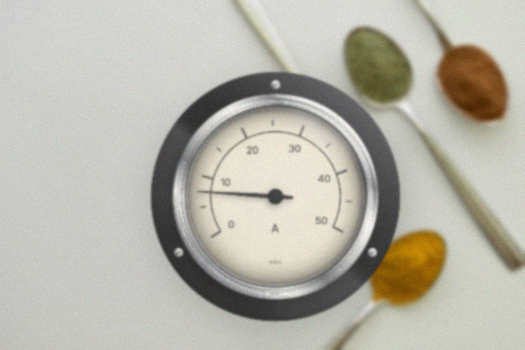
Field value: 7.5 A
